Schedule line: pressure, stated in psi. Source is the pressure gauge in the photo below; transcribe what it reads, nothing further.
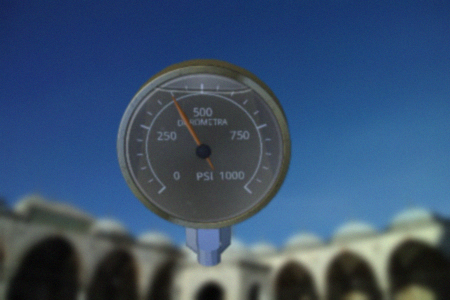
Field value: 400 psi
